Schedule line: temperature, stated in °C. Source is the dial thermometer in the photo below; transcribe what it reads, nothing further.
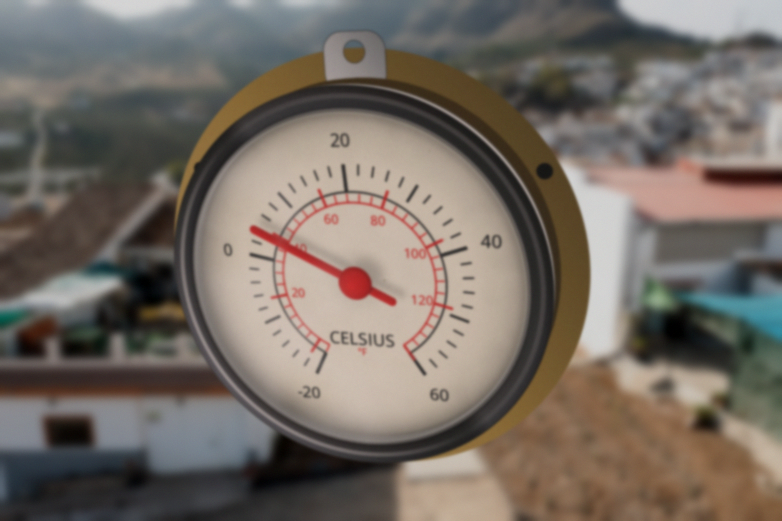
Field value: 4 °C
